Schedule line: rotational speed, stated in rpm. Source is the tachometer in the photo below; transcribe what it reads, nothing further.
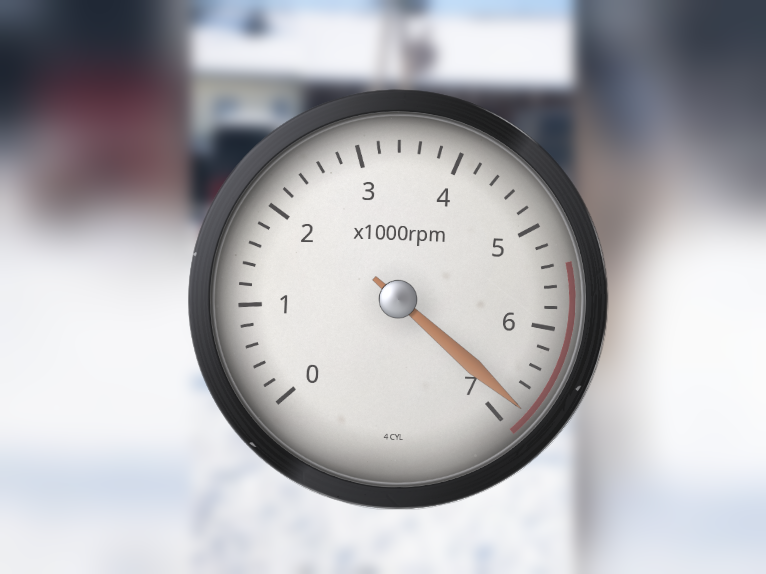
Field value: 6800 rpm
